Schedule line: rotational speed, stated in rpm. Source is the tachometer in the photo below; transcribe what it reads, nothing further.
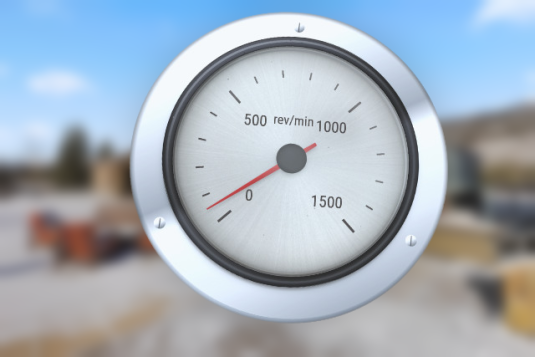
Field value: 50 rpm
